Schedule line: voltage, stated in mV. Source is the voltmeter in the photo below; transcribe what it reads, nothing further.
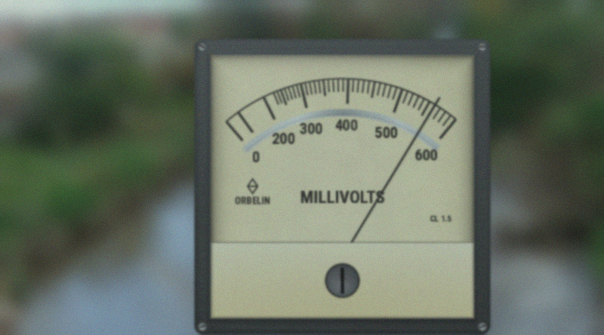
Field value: 560 mV
